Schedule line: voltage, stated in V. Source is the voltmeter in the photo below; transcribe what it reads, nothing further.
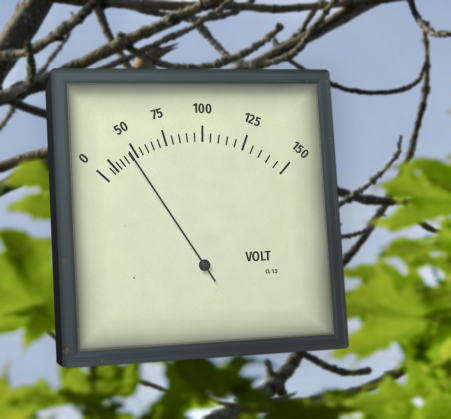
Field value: 45 V
